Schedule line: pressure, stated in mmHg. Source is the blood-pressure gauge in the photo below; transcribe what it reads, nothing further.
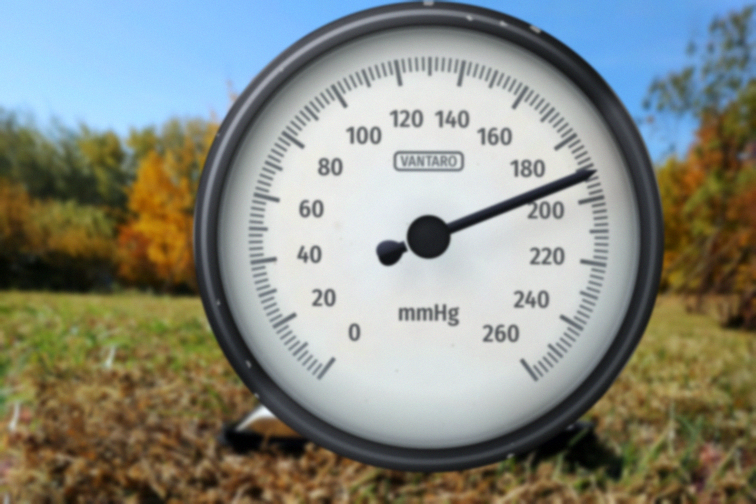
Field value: 192 mmHg
